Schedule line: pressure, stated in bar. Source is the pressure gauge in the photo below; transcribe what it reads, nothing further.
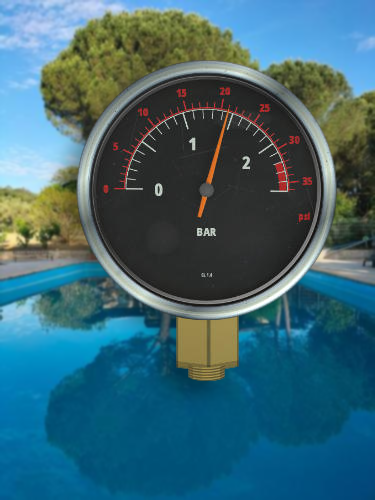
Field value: 1.45 bar
